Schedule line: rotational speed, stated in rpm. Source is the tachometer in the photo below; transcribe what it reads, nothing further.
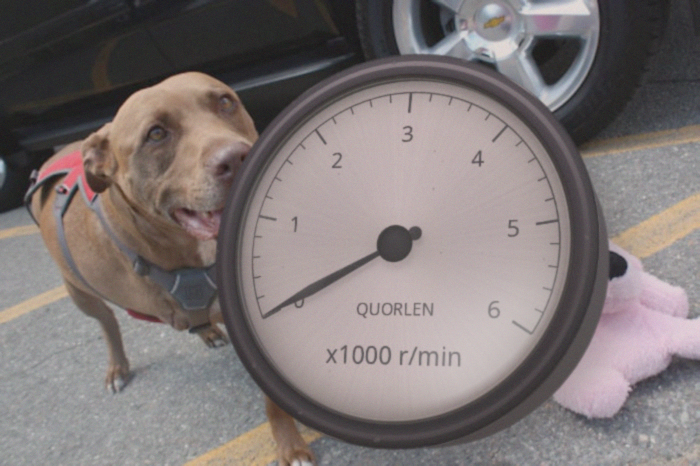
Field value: 0 rpm
